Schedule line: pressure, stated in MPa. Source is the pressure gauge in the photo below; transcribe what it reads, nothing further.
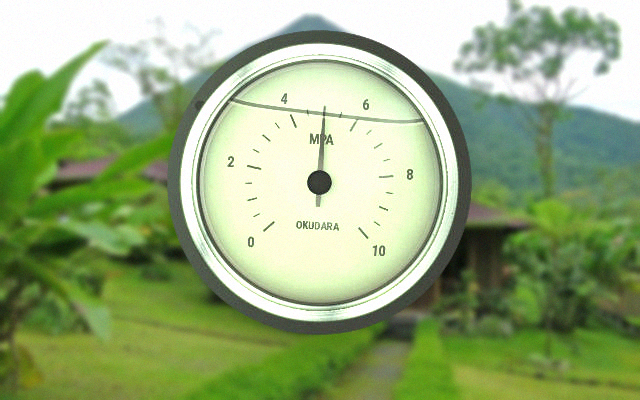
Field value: 5 MPa
